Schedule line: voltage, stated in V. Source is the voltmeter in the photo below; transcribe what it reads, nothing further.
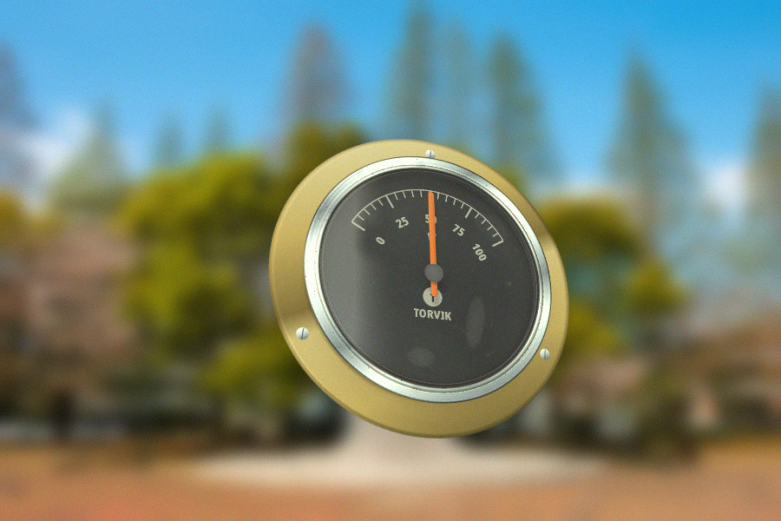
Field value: 50 V
